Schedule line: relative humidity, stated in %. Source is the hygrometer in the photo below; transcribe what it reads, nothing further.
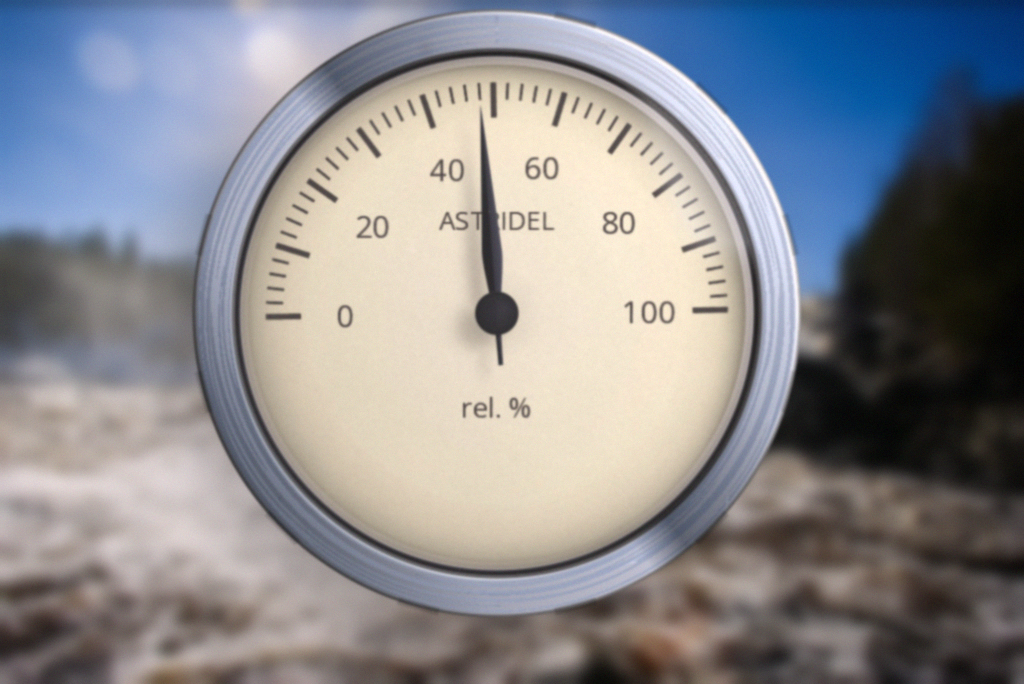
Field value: 48 %
